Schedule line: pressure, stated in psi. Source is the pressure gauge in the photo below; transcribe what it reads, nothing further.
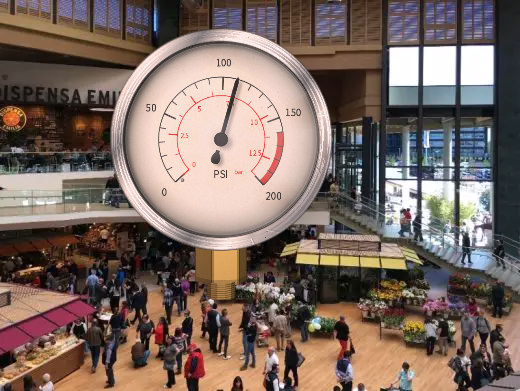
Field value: 110 psi
